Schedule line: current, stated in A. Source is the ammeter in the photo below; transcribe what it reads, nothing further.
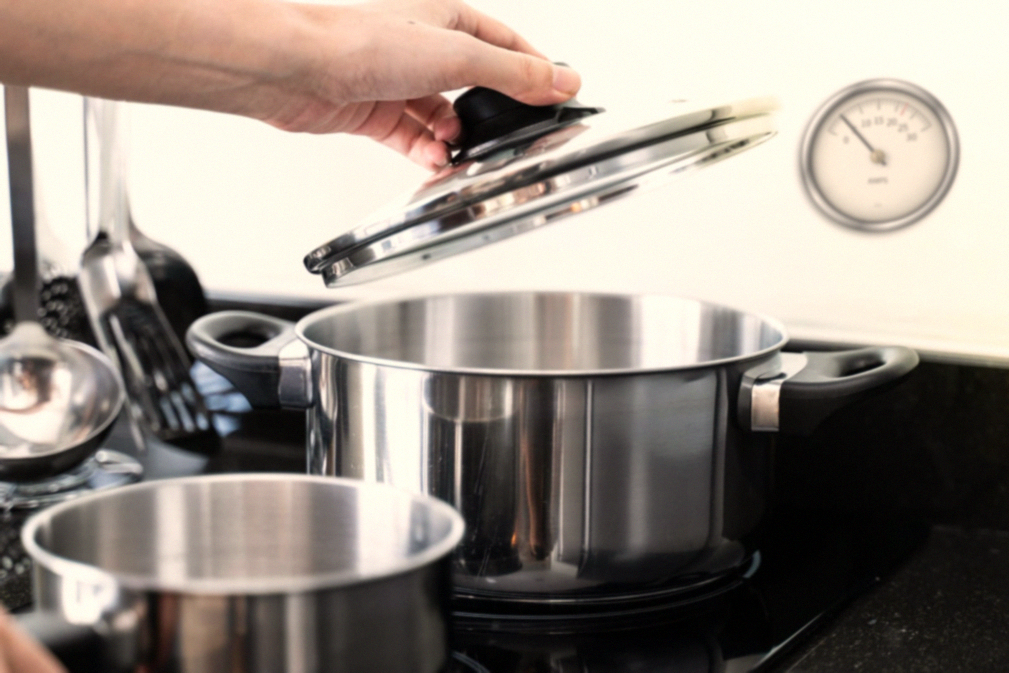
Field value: 5 A
